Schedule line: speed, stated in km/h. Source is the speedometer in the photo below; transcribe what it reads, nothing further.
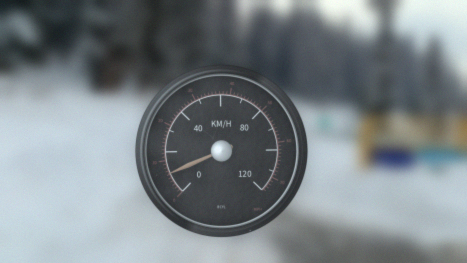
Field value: 10 km/h
